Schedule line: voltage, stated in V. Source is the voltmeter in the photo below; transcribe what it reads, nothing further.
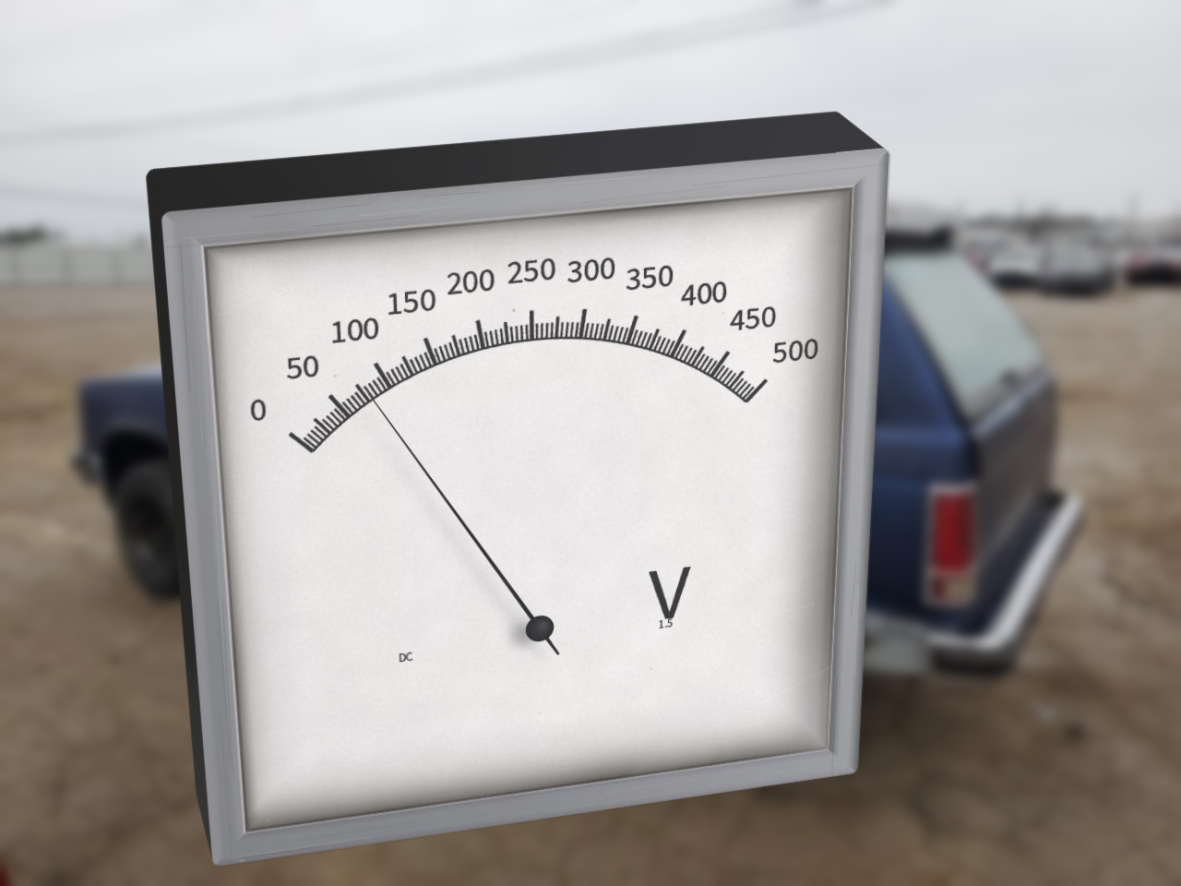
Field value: 80 V
